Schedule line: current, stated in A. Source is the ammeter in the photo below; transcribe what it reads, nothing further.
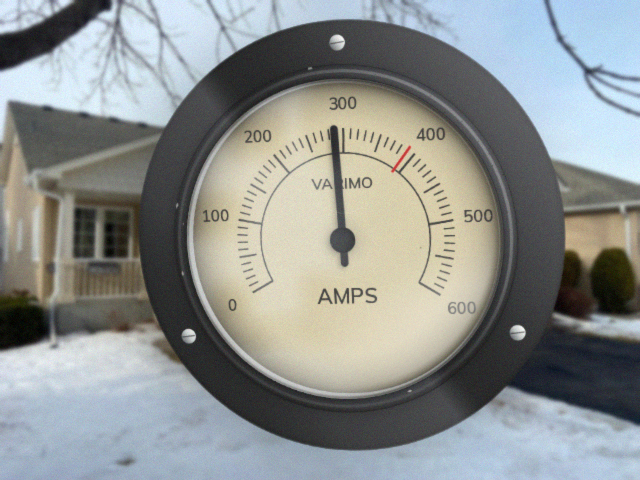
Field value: 290 A
